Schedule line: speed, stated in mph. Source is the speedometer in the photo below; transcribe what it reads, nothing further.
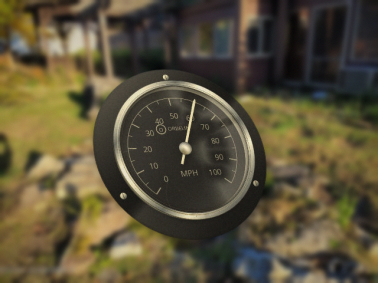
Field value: 60 mph
